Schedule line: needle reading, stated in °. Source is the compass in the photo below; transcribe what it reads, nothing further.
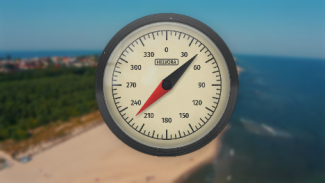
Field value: 225 °
